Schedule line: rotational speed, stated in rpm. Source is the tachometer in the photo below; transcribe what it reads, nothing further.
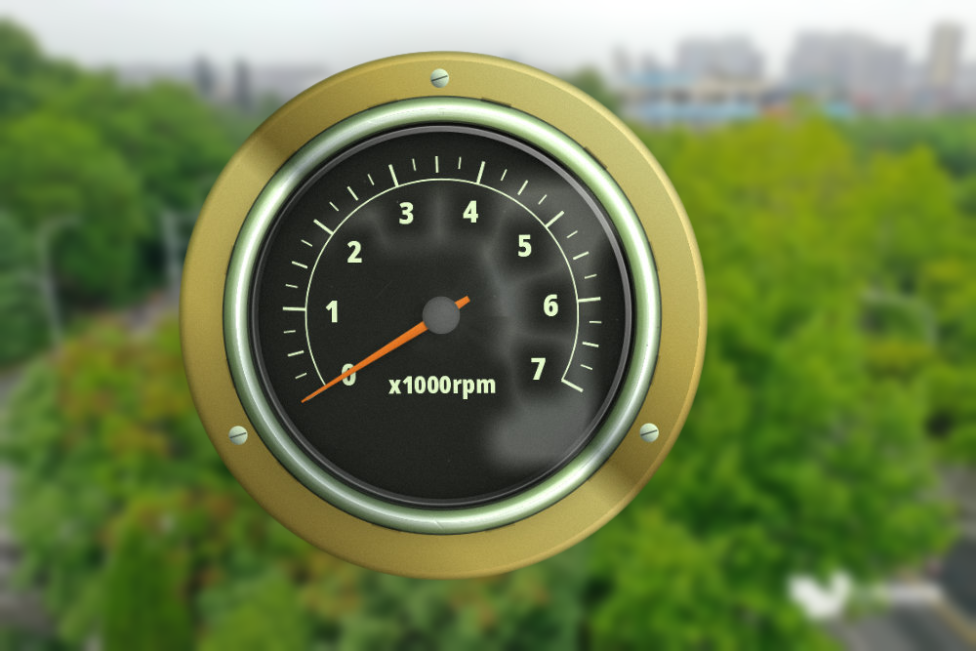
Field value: 0 rpm
